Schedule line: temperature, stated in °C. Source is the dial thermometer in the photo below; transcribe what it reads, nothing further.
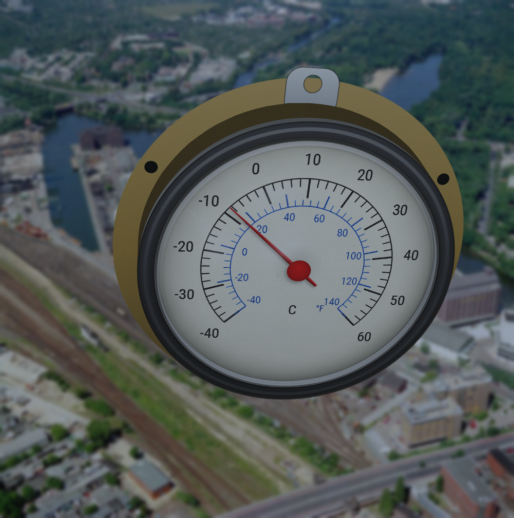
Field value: -8 °C
